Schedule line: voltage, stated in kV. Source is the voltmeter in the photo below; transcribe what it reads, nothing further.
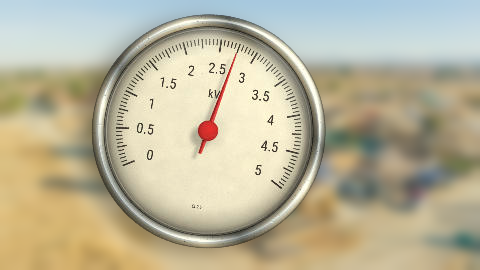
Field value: 2.75 kV
